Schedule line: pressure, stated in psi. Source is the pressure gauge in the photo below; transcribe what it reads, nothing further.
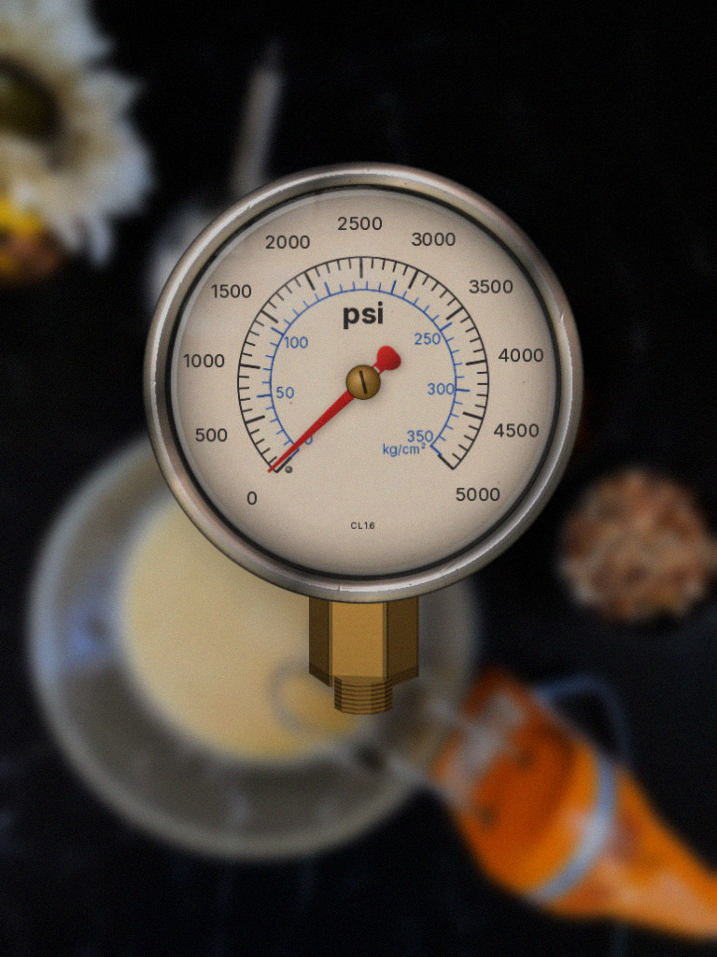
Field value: 50 psi
